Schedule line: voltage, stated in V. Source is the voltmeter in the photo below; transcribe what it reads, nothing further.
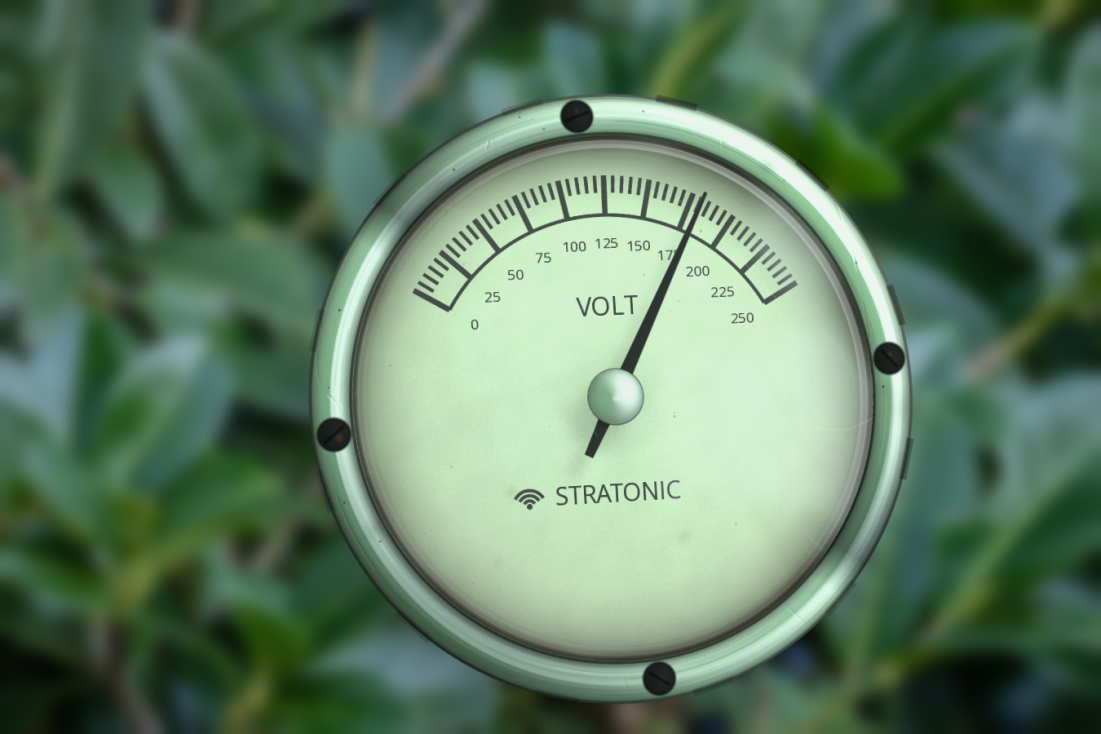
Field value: 180 V
